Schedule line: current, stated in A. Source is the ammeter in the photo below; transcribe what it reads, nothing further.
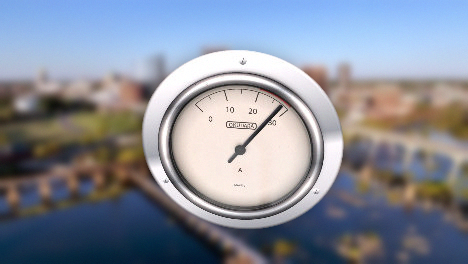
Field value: 27.5 A
